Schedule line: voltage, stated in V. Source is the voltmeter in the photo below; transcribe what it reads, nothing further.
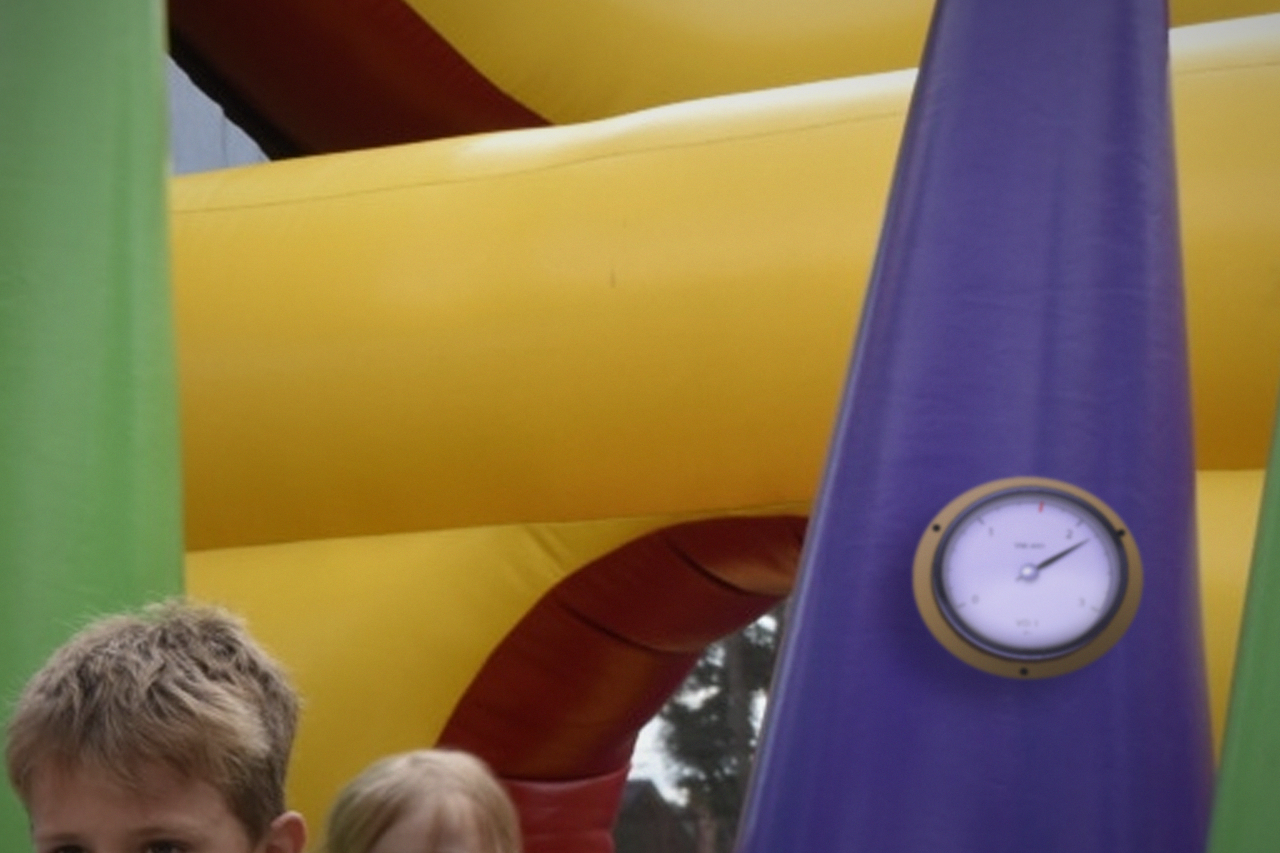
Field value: 2.2 V
